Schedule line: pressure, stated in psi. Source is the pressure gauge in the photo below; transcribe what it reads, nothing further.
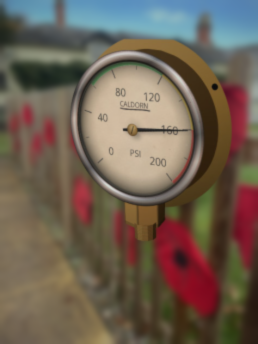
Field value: 160 psi
